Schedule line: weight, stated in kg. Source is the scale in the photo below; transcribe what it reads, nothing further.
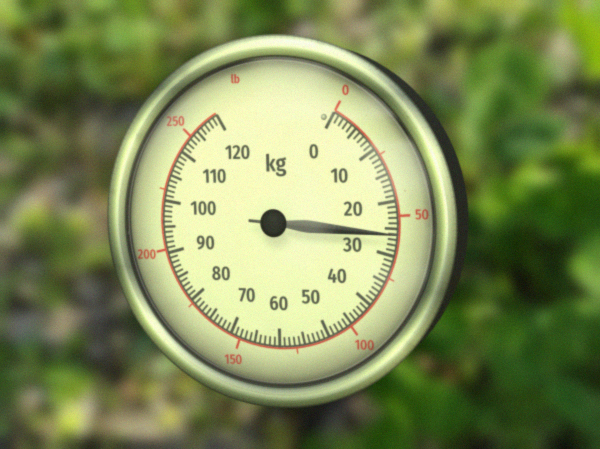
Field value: 26 kg
